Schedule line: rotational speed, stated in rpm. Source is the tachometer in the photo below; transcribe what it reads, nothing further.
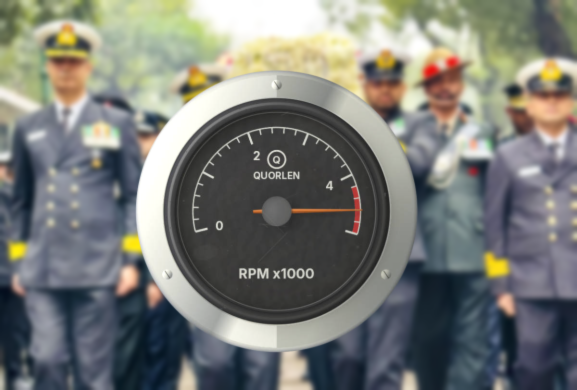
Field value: 4600 rpm
